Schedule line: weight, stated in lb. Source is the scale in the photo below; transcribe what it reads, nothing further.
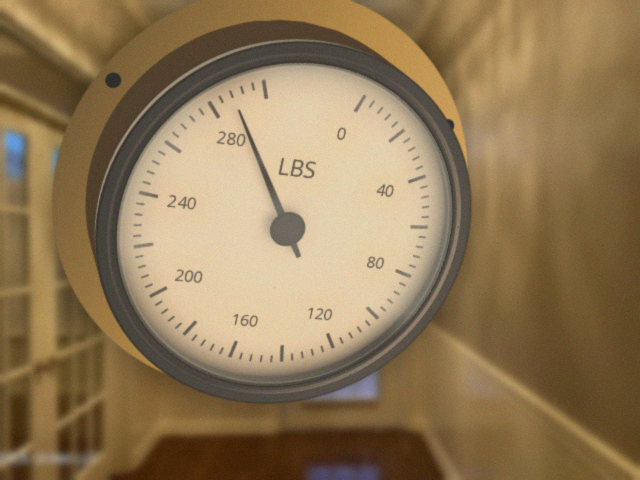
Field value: 288 lb
